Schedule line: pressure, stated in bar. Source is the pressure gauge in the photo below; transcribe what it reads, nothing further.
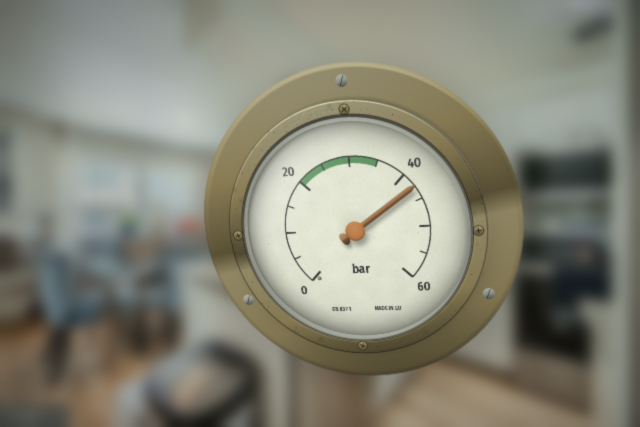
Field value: 42.5 bar
